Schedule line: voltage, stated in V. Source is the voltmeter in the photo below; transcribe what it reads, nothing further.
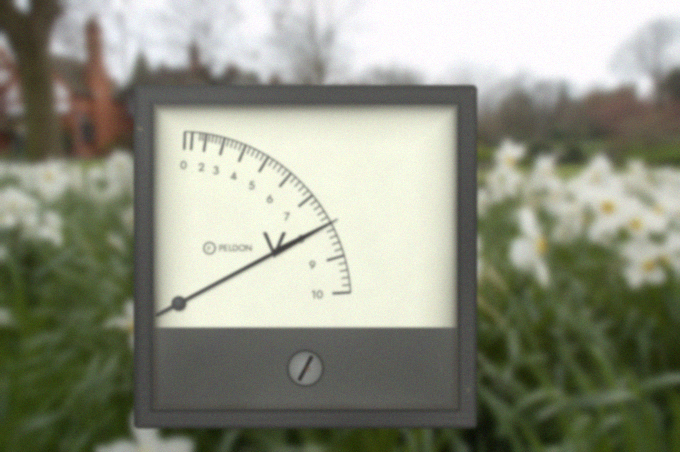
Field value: 8 V
